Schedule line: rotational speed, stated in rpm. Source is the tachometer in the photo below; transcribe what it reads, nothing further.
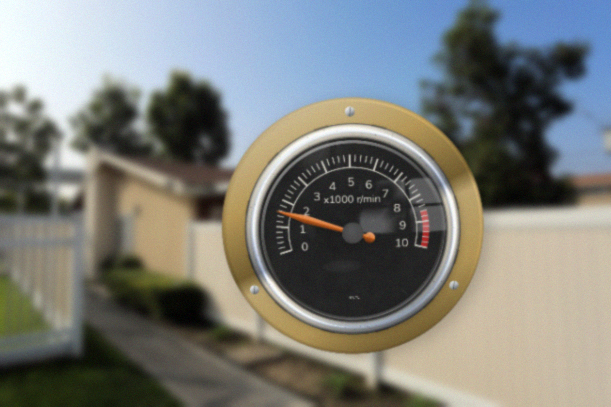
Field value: 1600 rpm
